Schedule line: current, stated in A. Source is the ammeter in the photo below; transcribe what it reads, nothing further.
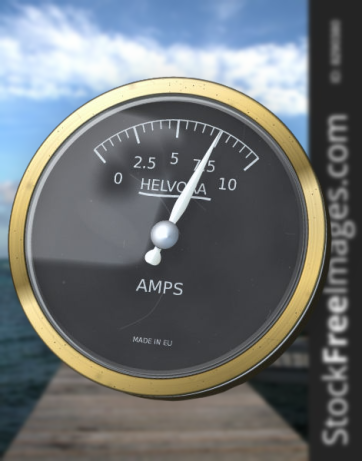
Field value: 7.5 A
